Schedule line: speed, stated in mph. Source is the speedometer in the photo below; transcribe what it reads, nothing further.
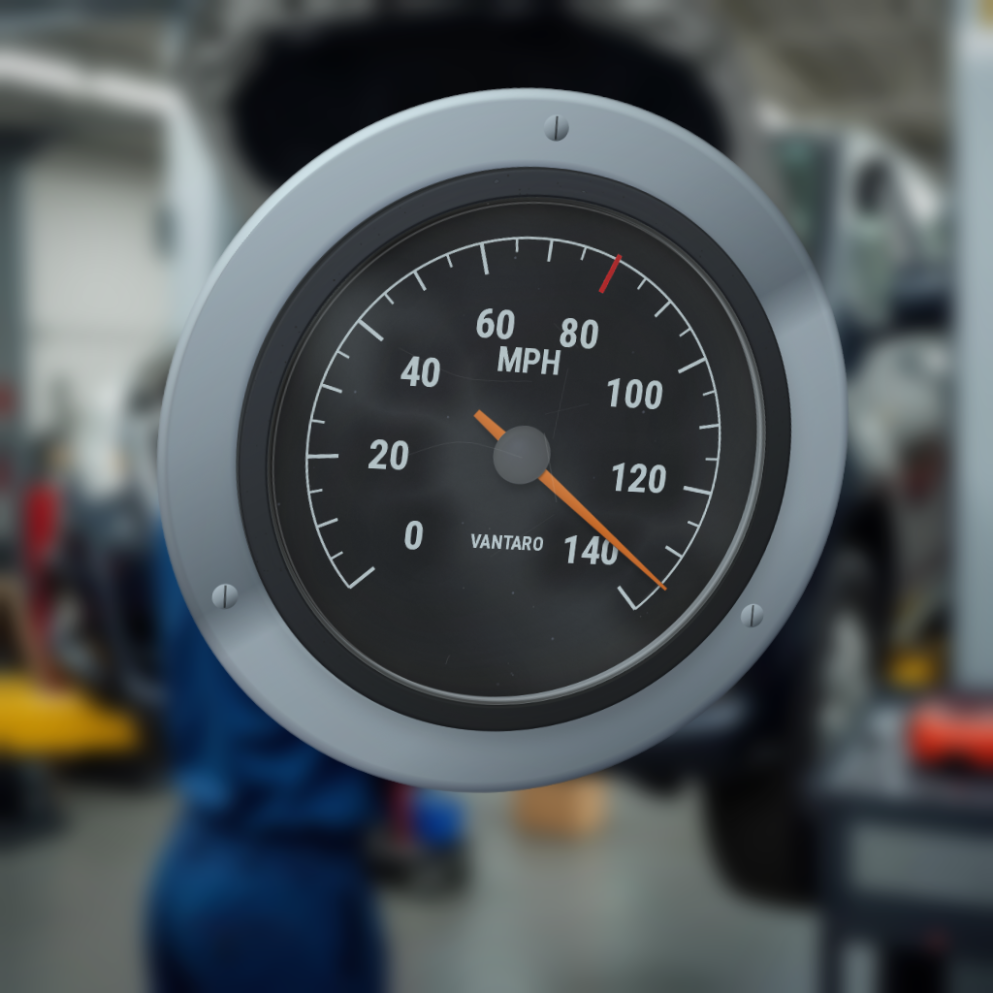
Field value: 135 mph
